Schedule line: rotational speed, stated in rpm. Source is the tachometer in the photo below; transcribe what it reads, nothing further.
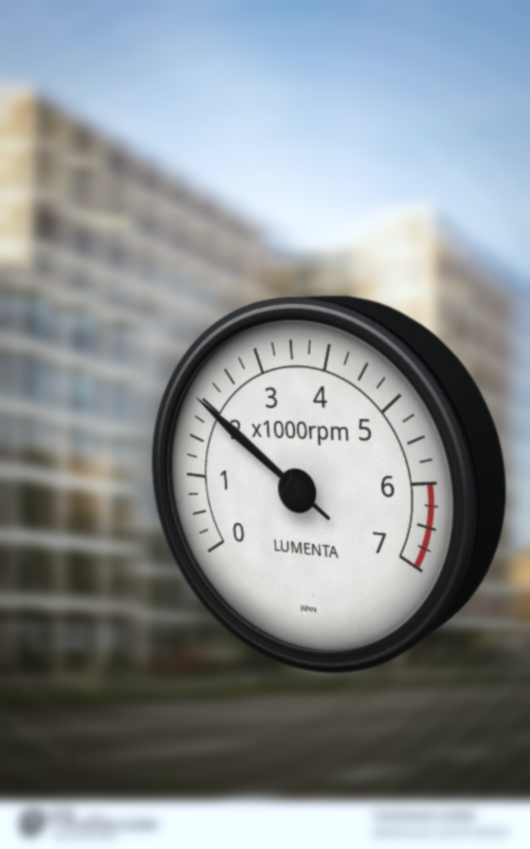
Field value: 2000 rpm
